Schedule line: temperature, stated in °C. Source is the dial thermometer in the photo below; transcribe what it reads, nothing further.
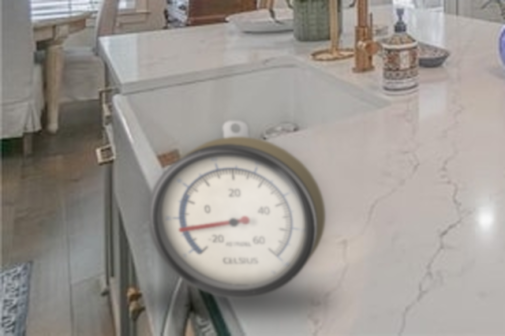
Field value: -10 °C
